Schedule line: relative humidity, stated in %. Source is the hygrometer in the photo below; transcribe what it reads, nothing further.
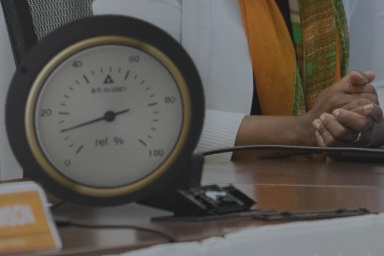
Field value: 12 %
